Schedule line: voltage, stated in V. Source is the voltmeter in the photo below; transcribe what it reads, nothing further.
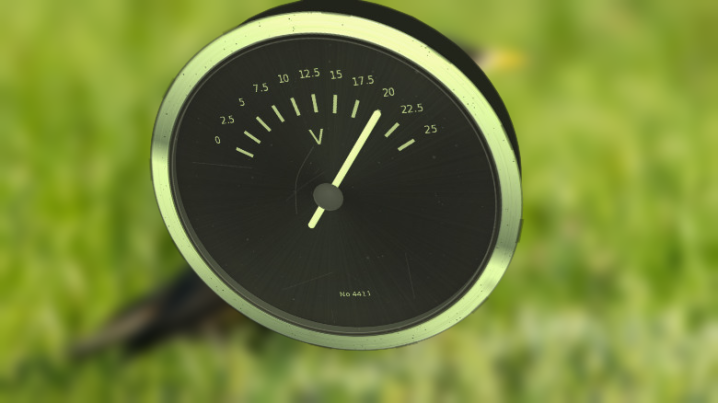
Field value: 20 V
